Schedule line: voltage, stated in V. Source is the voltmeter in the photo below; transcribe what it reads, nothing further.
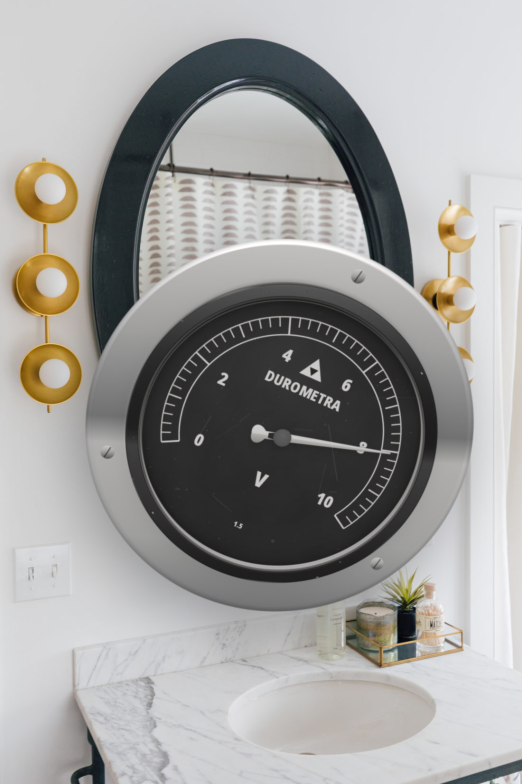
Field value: 8 V
